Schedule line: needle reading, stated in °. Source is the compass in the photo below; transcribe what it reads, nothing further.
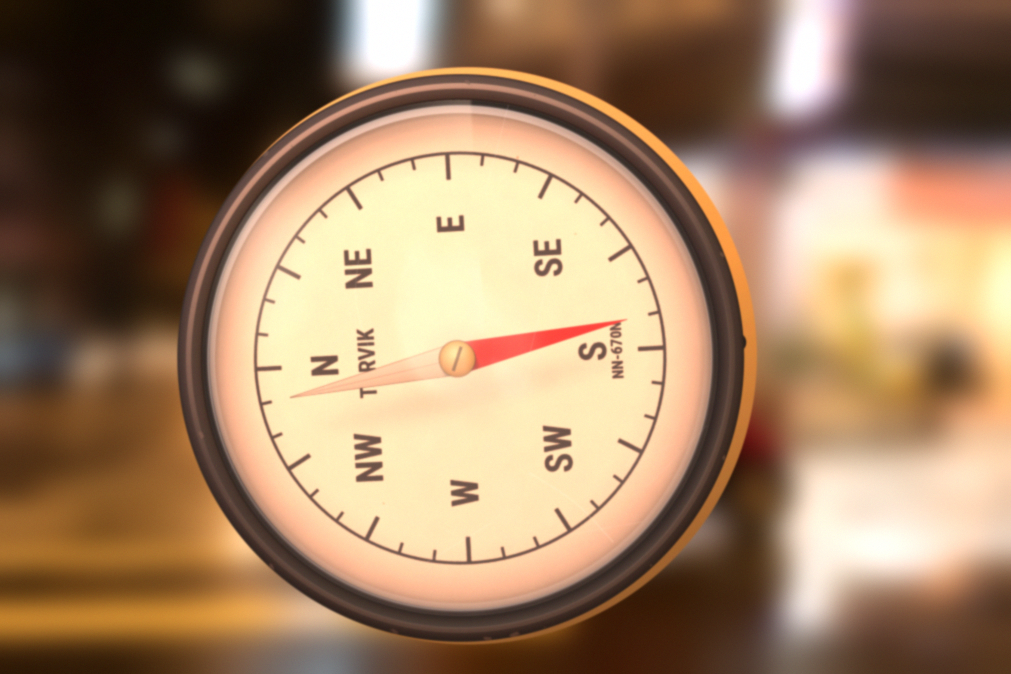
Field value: 170 °
